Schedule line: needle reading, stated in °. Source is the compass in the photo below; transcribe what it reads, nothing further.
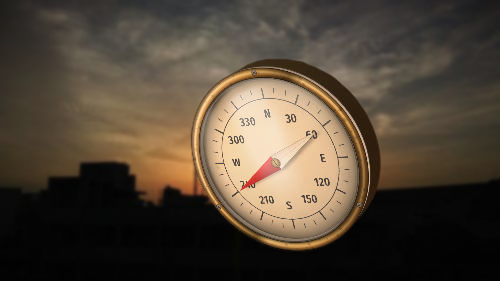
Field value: 240 °
